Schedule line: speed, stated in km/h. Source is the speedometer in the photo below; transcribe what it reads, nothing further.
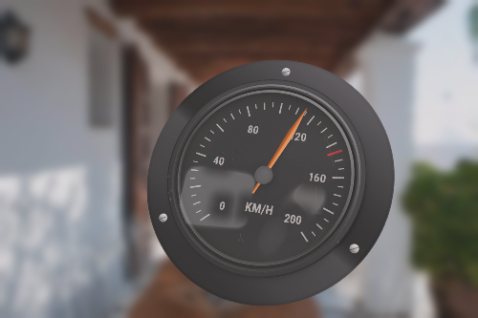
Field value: 115 km/h
